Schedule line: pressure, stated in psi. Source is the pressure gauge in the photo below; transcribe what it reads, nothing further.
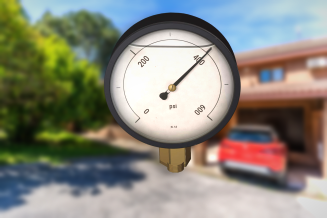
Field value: 400 psi
